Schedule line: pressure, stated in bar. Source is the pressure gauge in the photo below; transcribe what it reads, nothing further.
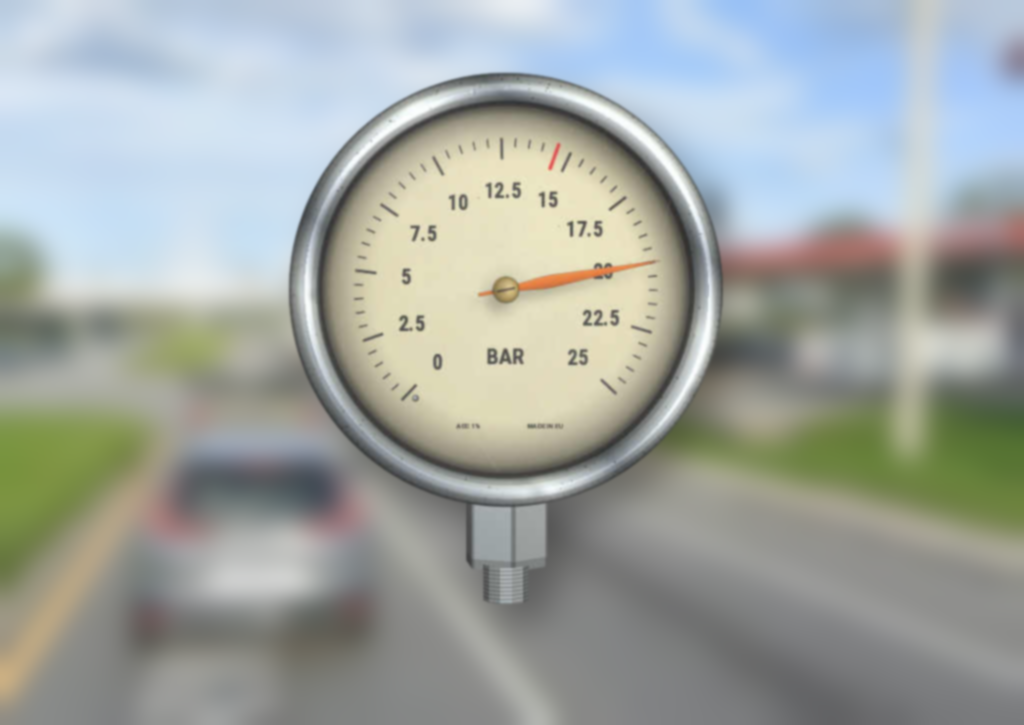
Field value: 20 bar
